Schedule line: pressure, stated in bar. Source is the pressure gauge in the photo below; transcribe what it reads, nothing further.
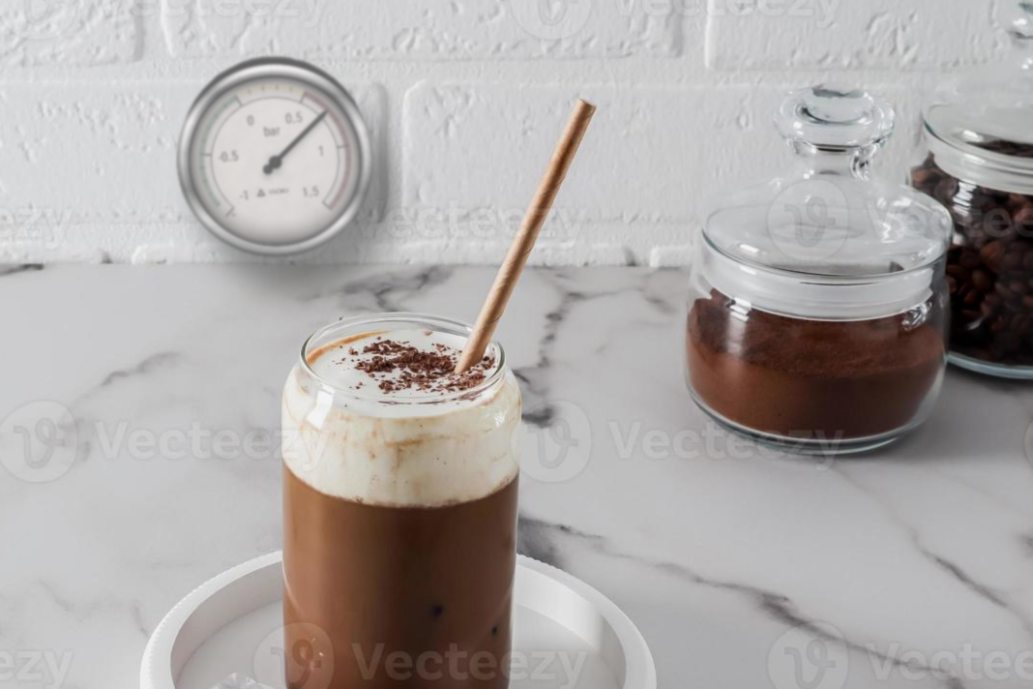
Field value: 0.7 bar
